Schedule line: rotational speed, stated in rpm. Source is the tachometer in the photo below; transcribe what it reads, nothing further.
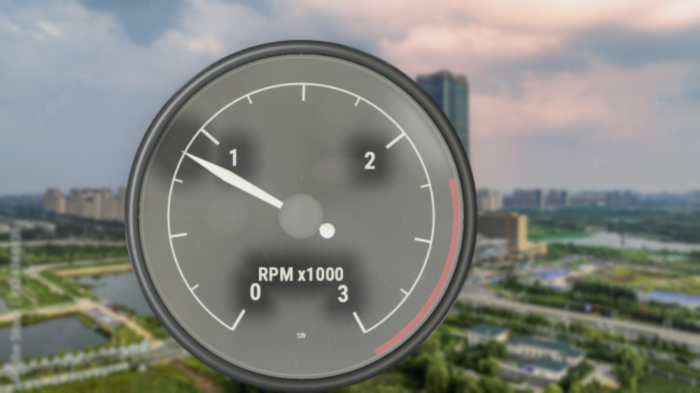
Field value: 875 rpm
